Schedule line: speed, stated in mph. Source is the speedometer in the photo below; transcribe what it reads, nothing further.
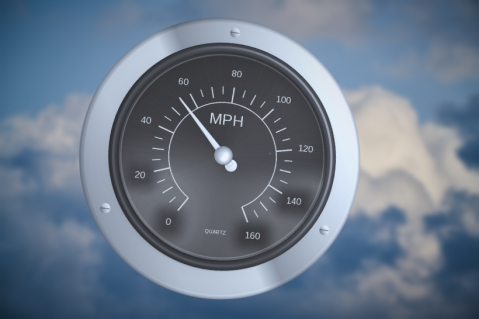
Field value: 55 mph
